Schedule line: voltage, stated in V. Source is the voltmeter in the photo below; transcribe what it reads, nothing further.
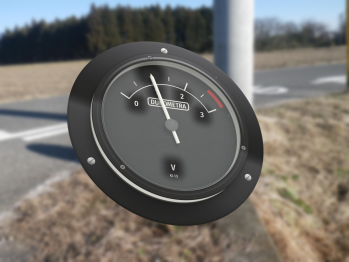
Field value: 1 V
